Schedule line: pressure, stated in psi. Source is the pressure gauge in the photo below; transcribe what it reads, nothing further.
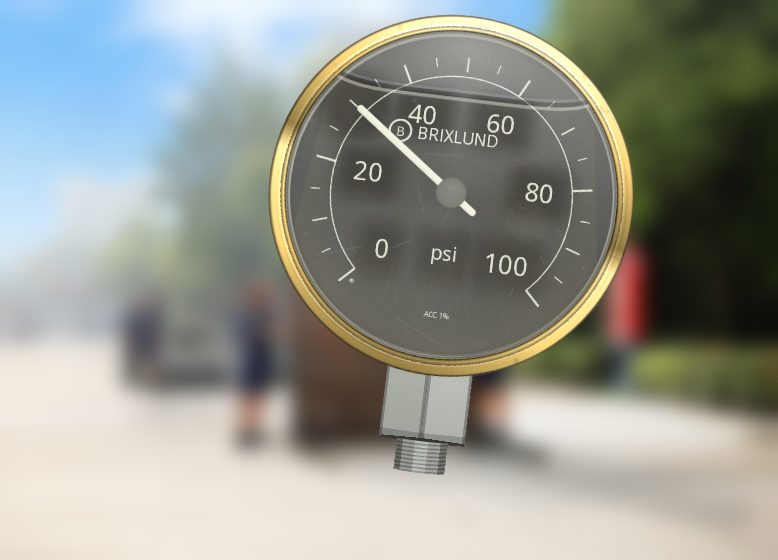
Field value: 30 psi
